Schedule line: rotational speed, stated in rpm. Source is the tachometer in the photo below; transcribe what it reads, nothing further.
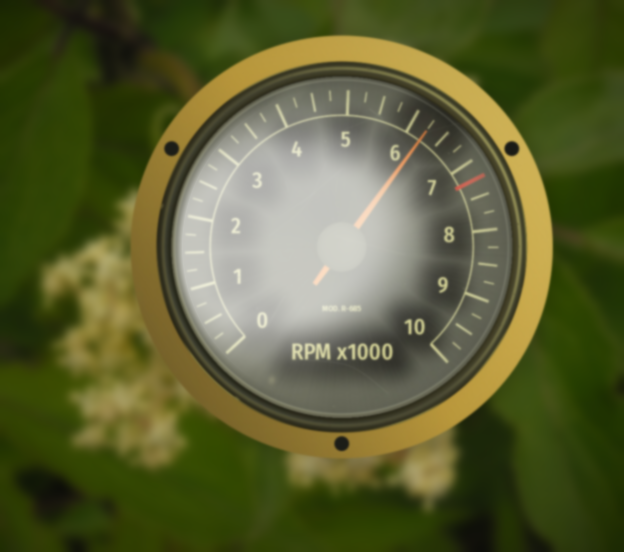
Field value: 6250 rpm
